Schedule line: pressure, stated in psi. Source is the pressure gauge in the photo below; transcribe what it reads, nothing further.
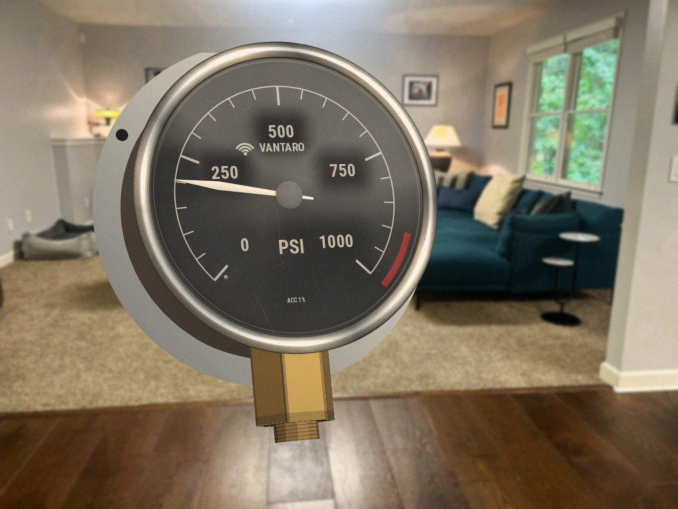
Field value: 200 psi
